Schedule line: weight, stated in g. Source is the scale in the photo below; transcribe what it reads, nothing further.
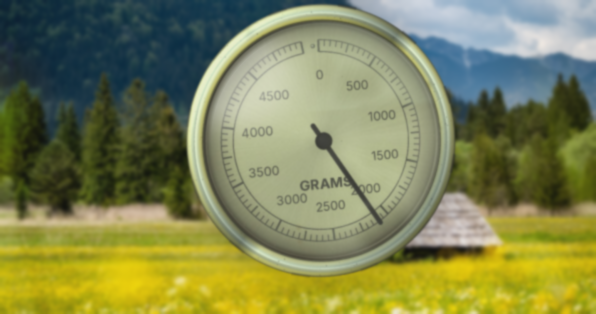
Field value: 2100 g
